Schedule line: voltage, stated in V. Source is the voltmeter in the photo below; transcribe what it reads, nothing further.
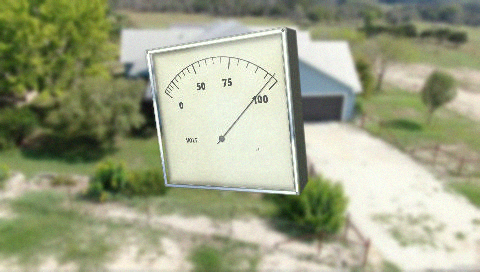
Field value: 97.5 V
